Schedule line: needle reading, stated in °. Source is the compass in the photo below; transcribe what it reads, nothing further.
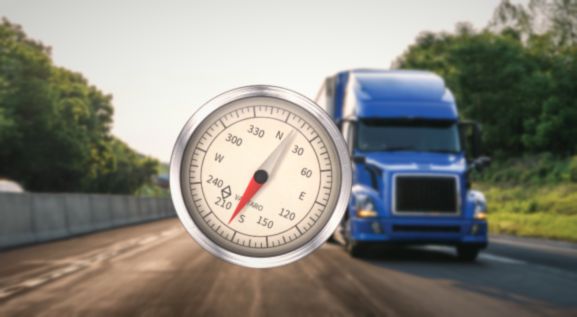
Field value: 190 °
